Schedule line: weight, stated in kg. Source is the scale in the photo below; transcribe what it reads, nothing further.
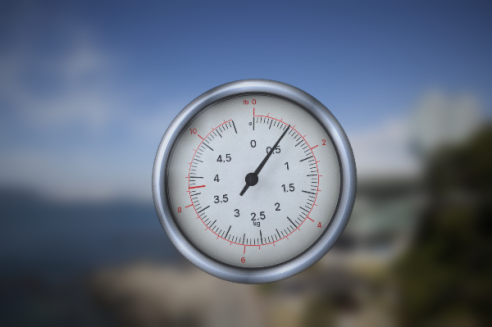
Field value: 0.5 kg
